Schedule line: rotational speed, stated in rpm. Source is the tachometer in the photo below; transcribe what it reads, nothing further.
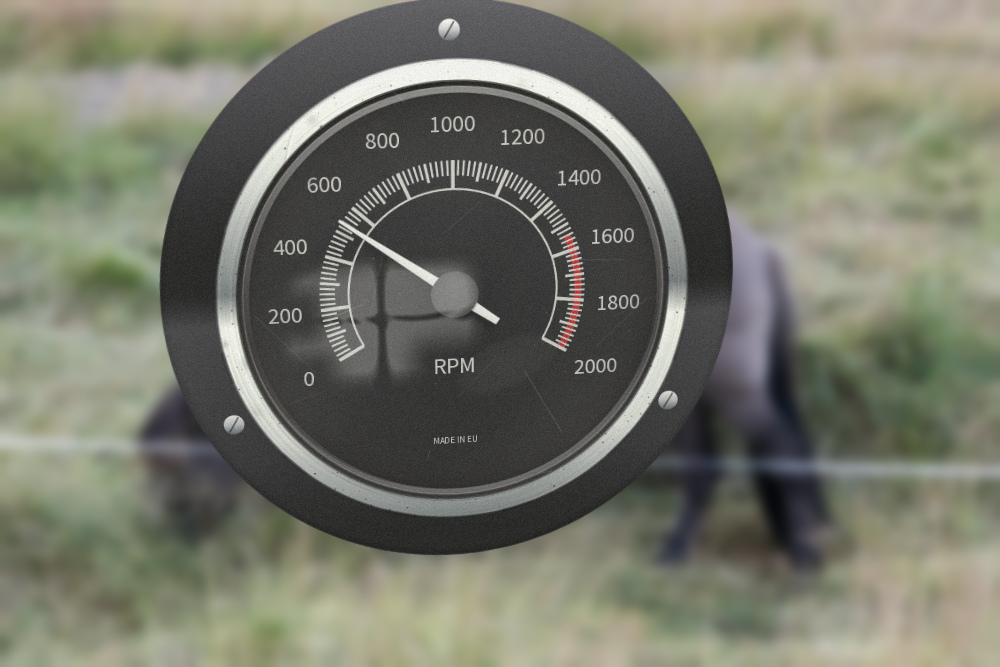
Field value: 540 rpm
